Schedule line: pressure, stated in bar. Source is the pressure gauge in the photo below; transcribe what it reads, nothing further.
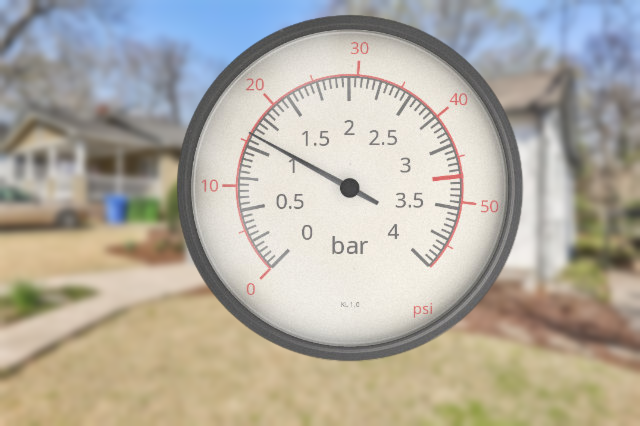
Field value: 1.1 bar
